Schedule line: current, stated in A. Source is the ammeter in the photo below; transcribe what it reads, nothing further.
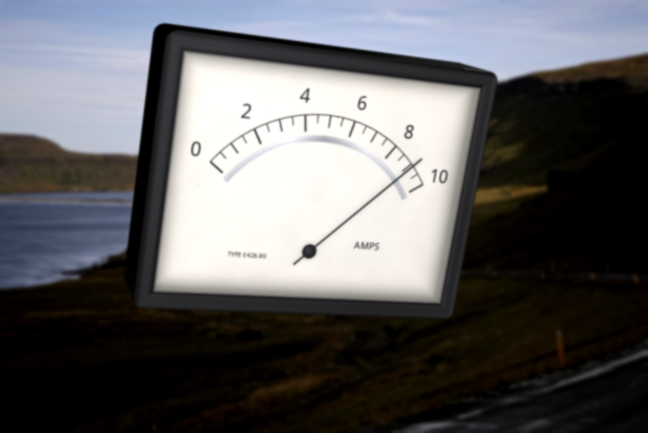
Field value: 9 A
